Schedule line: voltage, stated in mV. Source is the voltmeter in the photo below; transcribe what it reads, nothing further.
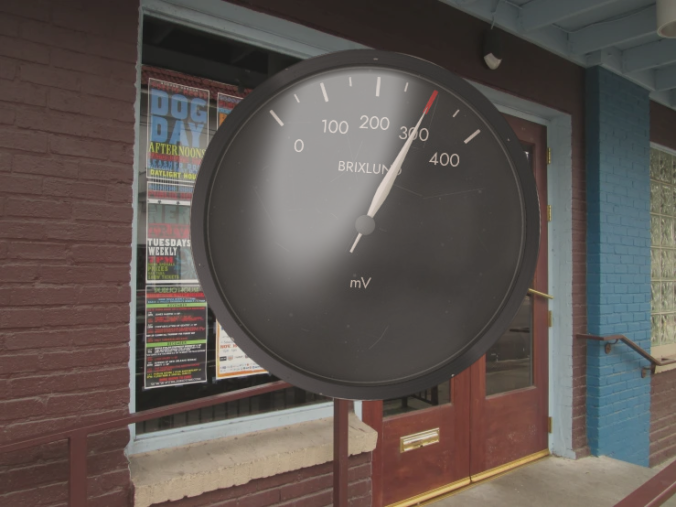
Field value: 300 mV
